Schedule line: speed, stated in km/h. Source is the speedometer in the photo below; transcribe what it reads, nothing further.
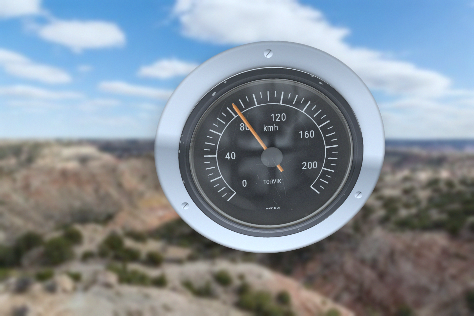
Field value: 85 km/h
